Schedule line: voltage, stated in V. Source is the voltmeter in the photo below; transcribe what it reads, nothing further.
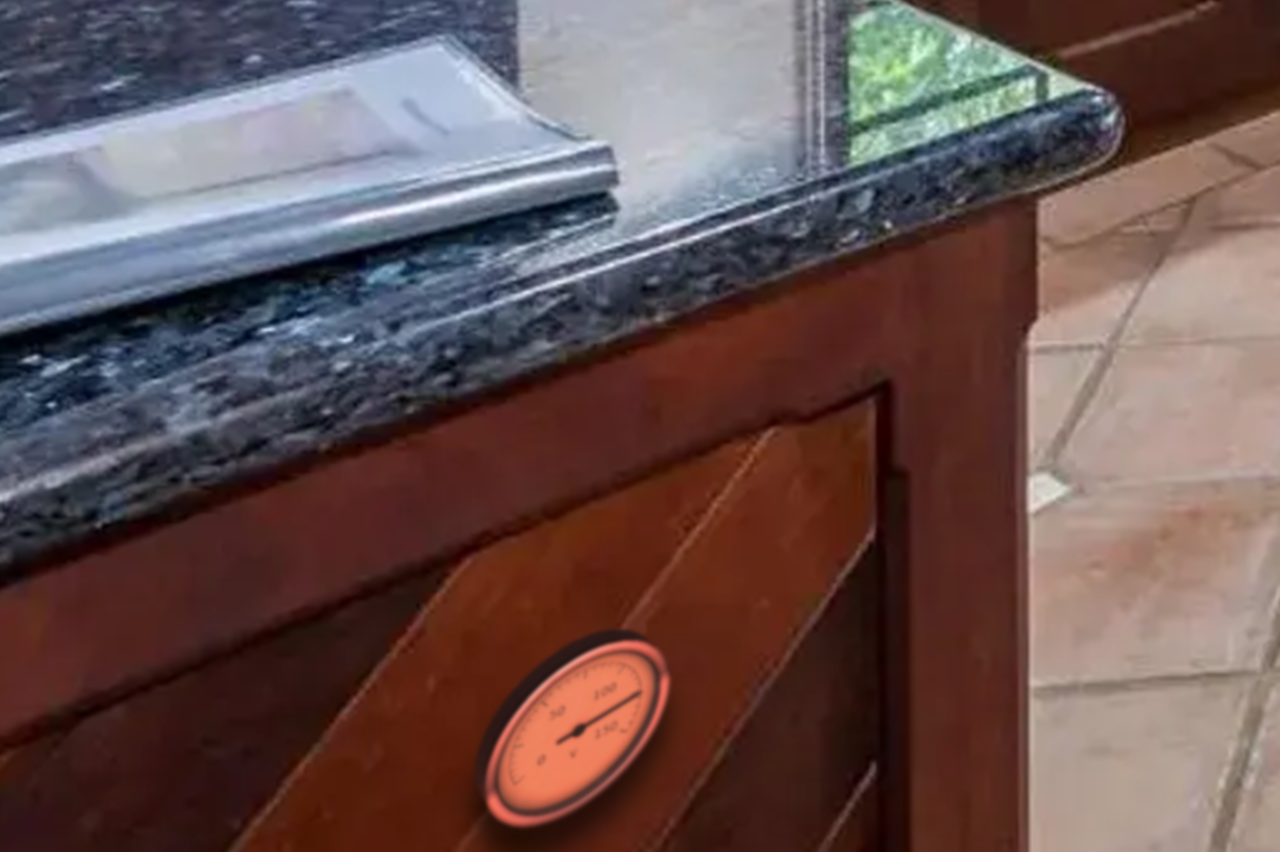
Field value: 125 V
